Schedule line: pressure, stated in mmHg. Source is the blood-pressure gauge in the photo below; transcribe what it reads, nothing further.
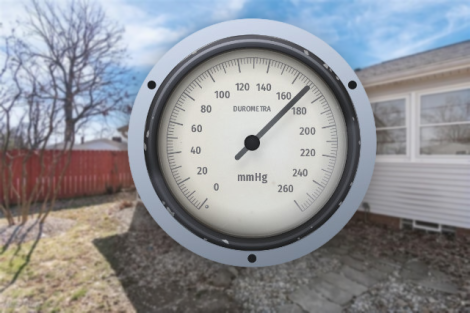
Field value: 170 mmHg
